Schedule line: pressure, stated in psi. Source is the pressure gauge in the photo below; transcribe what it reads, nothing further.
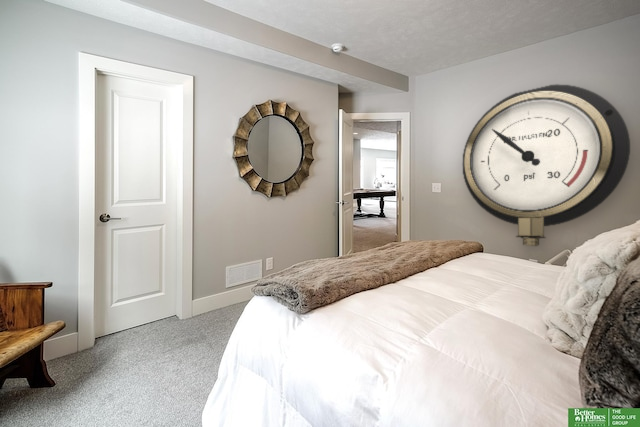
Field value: 10 psi
